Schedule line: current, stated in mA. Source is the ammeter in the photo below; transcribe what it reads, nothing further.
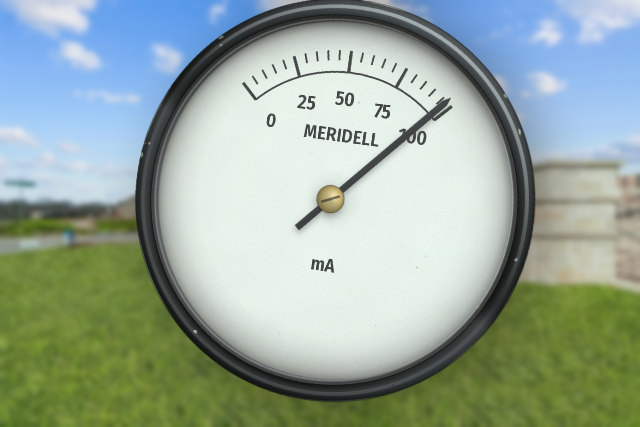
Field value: 97.5 mA
